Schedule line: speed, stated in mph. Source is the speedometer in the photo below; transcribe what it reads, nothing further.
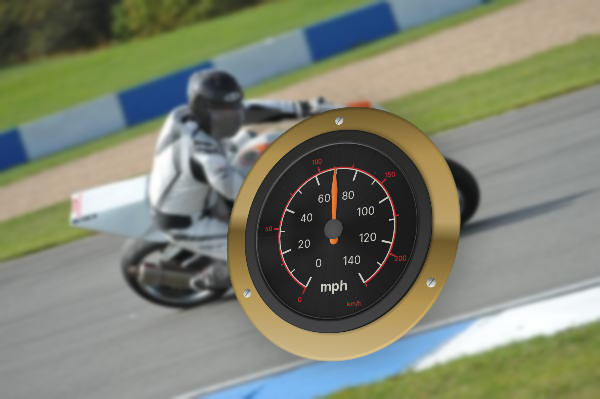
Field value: 70 mph
